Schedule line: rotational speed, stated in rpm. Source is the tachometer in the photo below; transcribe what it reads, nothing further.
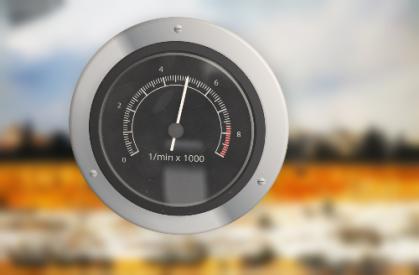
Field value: 5000 rpm
